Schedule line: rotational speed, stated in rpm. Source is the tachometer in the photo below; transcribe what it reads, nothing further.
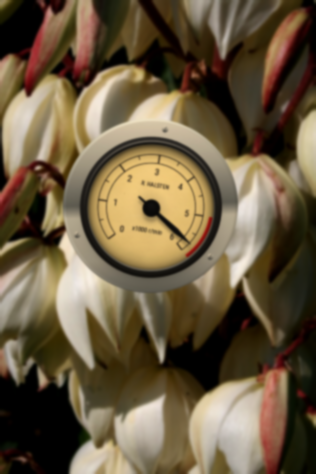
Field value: 5750 rpm
